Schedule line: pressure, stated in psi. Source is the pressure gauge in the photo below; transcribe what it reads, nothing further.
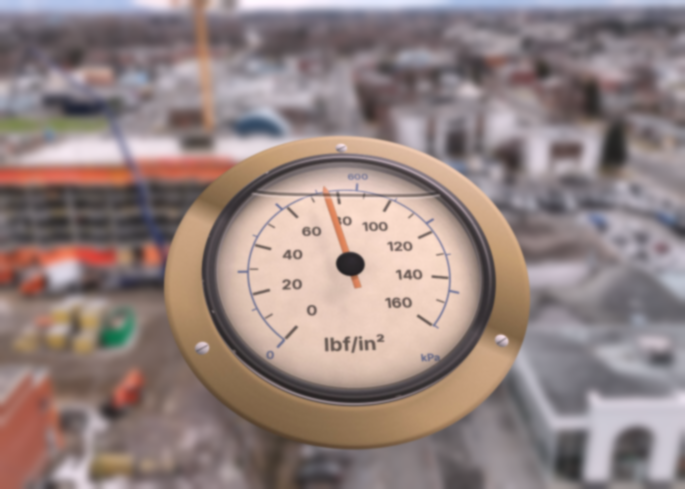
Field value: 75 psi
